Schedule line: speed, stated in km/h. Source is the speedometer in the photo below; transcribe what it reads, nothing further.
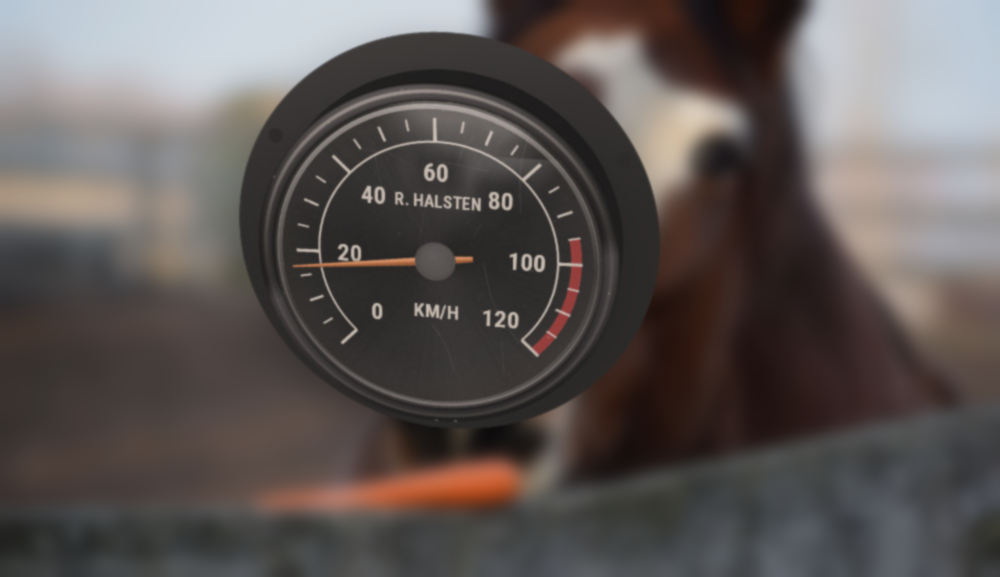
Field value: 17.5 km/h
